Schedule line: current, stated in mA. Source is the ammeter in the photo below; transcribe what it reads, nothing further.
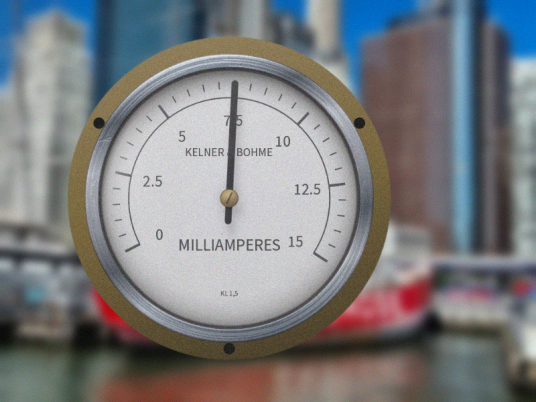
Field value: 7.5 mA
